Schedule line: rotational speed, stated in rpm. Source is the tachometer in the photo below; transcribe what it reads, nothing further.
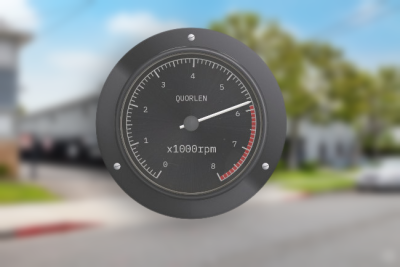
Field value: 5800 rpm
